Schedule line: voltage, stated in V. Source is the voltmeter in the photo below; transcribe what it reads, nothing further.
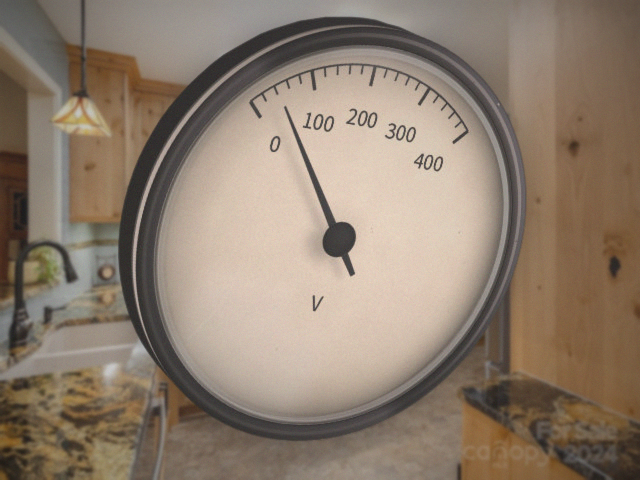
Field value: 40 V
